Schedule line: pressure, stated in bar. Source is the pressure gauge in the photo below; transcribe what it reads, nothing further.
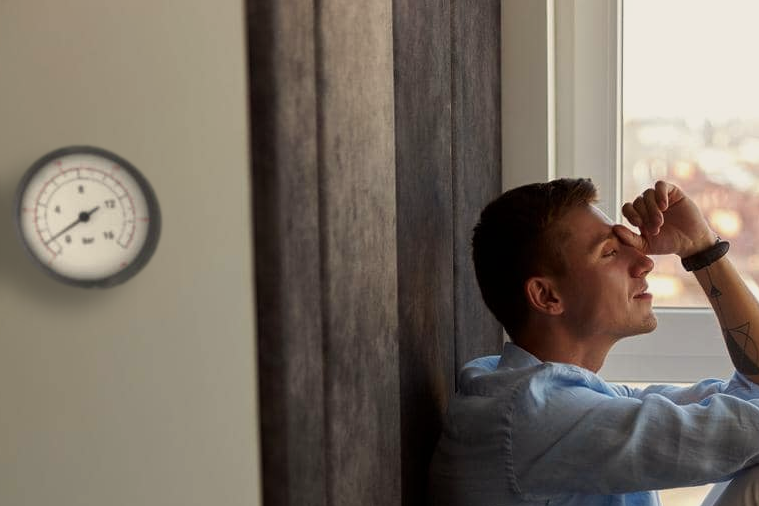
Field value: 1 bar
